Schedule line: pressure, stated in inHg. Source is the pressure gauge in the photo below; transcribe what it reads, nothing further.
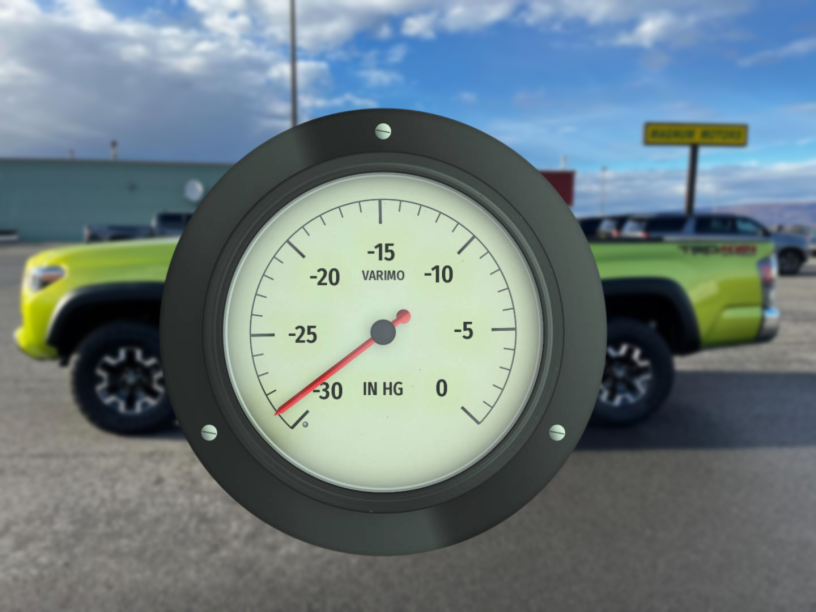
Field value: -29 inHg
